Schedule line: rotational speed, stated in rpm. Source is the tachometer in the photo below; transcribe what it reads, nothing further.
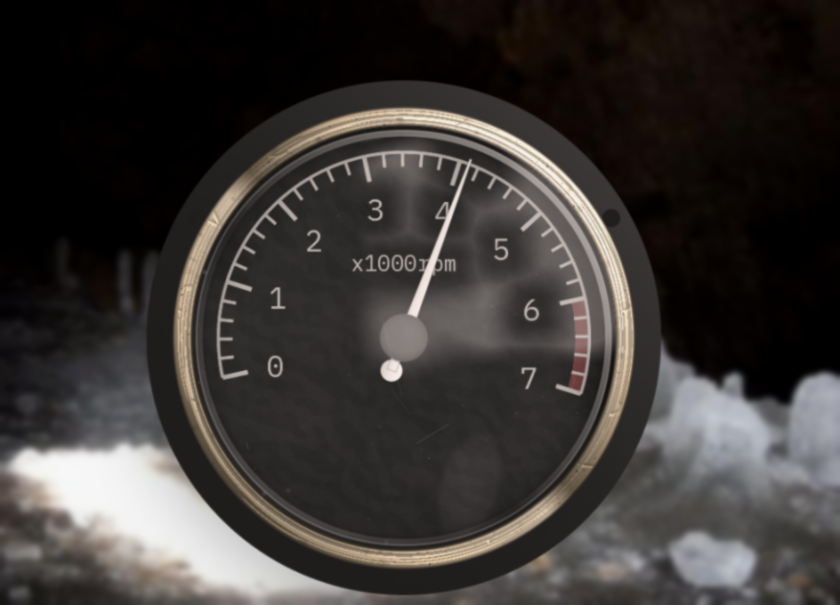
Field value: 4100 rpm
